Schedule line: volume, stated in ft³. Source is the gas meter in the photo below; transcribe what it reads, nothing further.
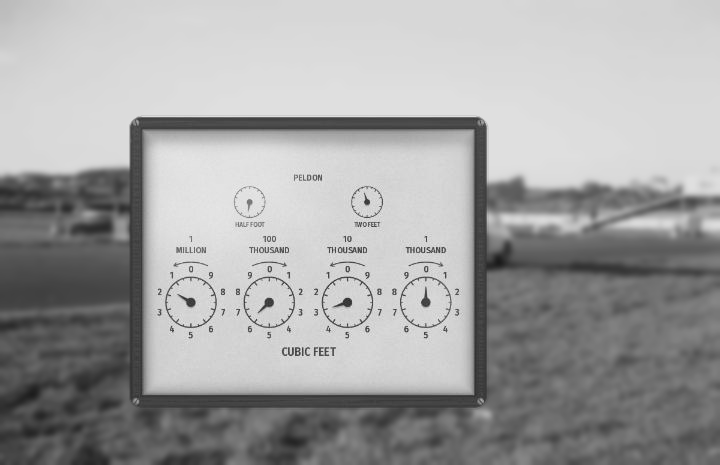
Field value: 163000 ft³
